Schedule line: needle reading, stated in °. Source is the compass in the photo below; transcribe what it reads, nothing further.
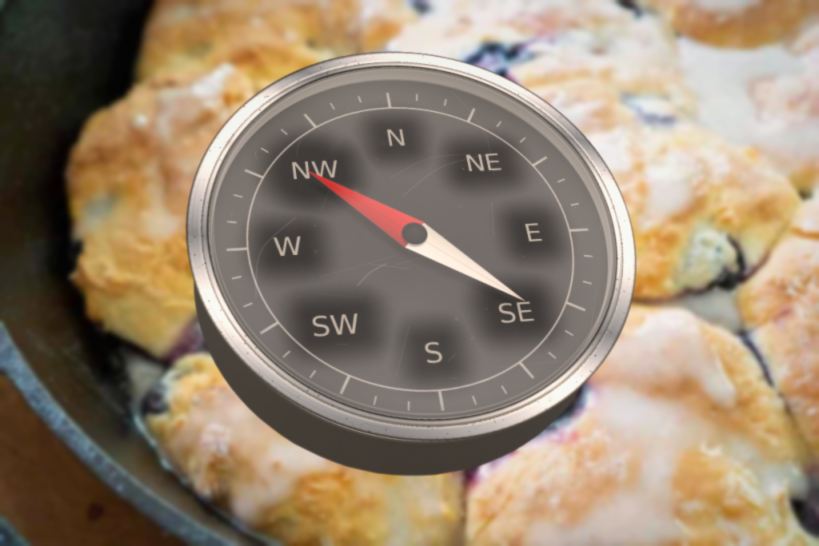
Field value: 310 °
